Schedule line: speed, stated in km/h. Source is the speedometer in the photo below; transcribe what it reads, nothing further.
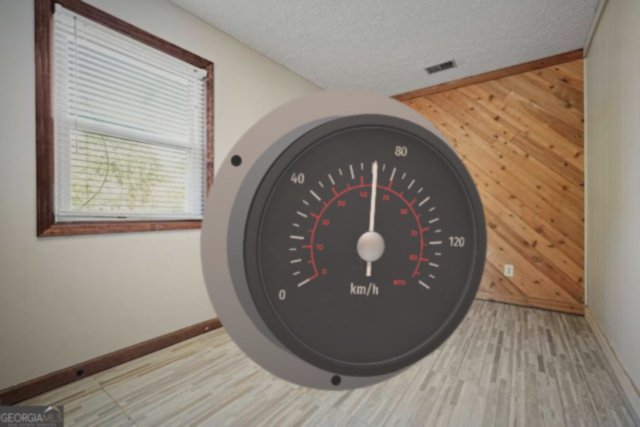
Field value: 70 km/h
